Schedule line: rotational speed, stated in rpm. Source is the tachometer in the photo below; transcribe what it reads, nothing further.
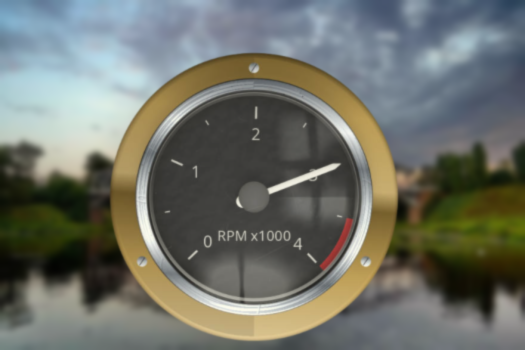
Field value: 3000 rpm
